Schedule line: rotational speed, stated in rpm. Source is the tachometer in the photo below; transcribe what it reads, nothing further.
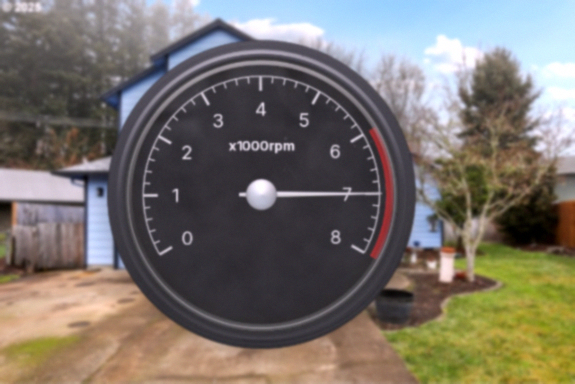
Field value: 7000 rpm
